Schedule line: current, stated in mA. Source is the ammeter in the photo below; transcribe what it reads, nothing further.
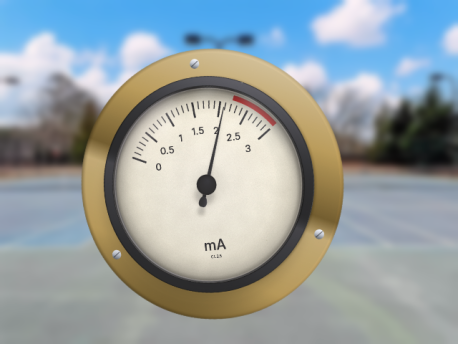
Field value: 2.1 mA
